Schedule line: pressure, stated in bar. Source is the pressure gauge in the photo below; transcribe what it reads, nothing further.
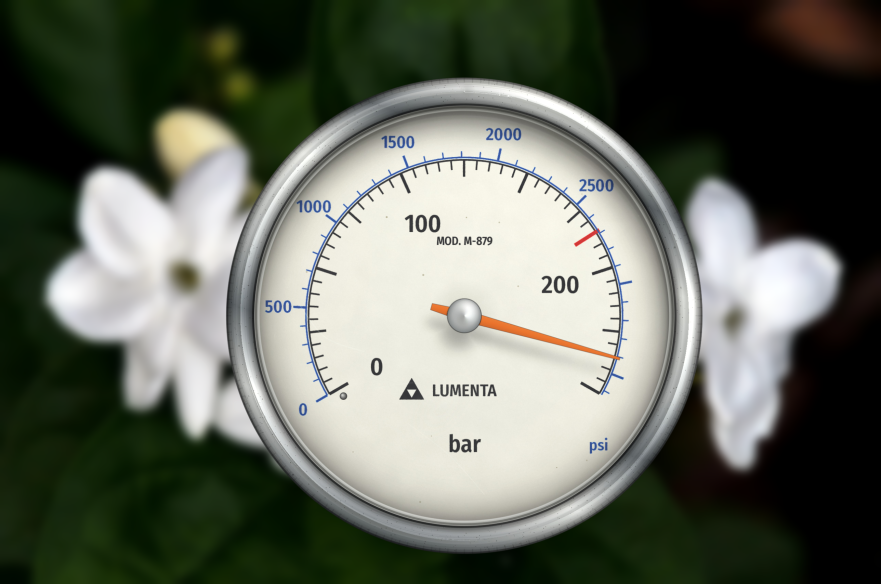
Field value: 235 bar
